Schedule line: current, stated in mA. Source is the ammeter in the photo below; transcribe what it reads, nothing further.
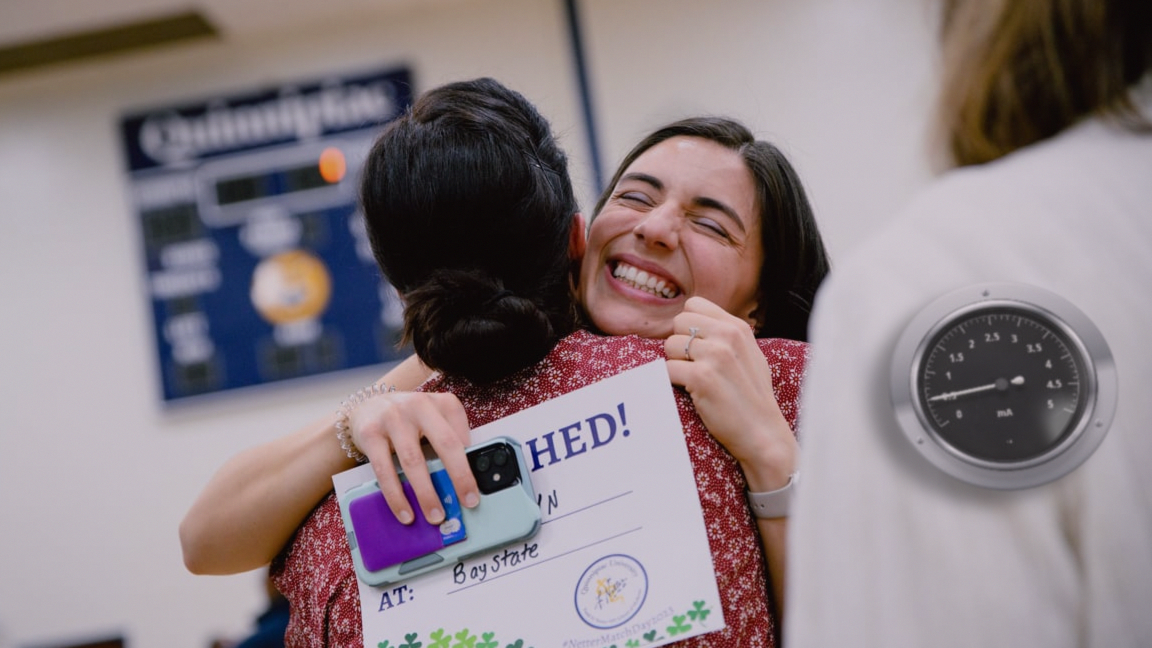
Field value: 0.5 mA
